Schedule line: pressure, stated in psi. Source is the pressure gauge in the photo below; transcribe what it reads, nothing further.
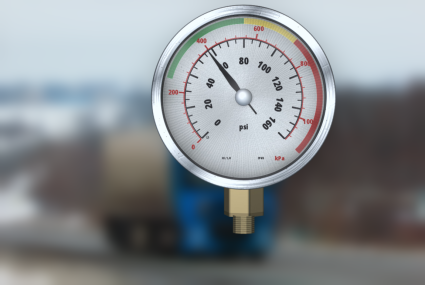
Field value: 57.5 psi
